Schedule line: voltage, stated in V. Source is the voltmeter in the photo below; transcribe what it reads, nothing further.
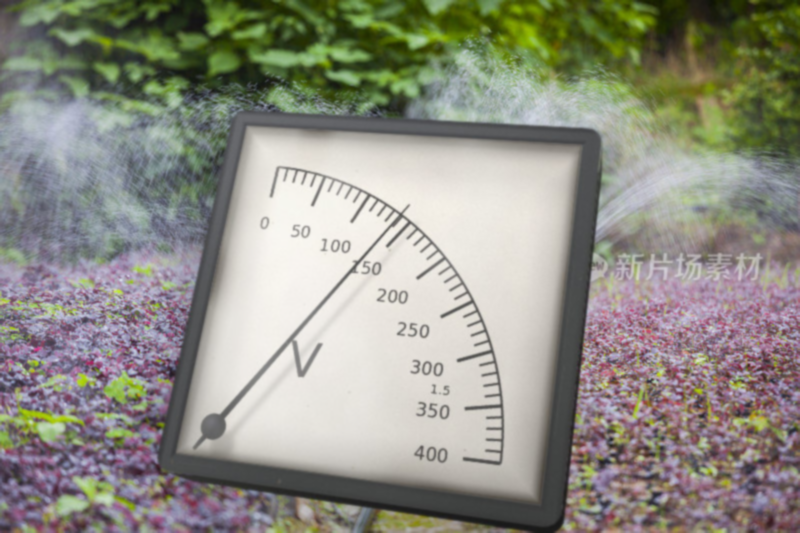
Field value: 140 V
